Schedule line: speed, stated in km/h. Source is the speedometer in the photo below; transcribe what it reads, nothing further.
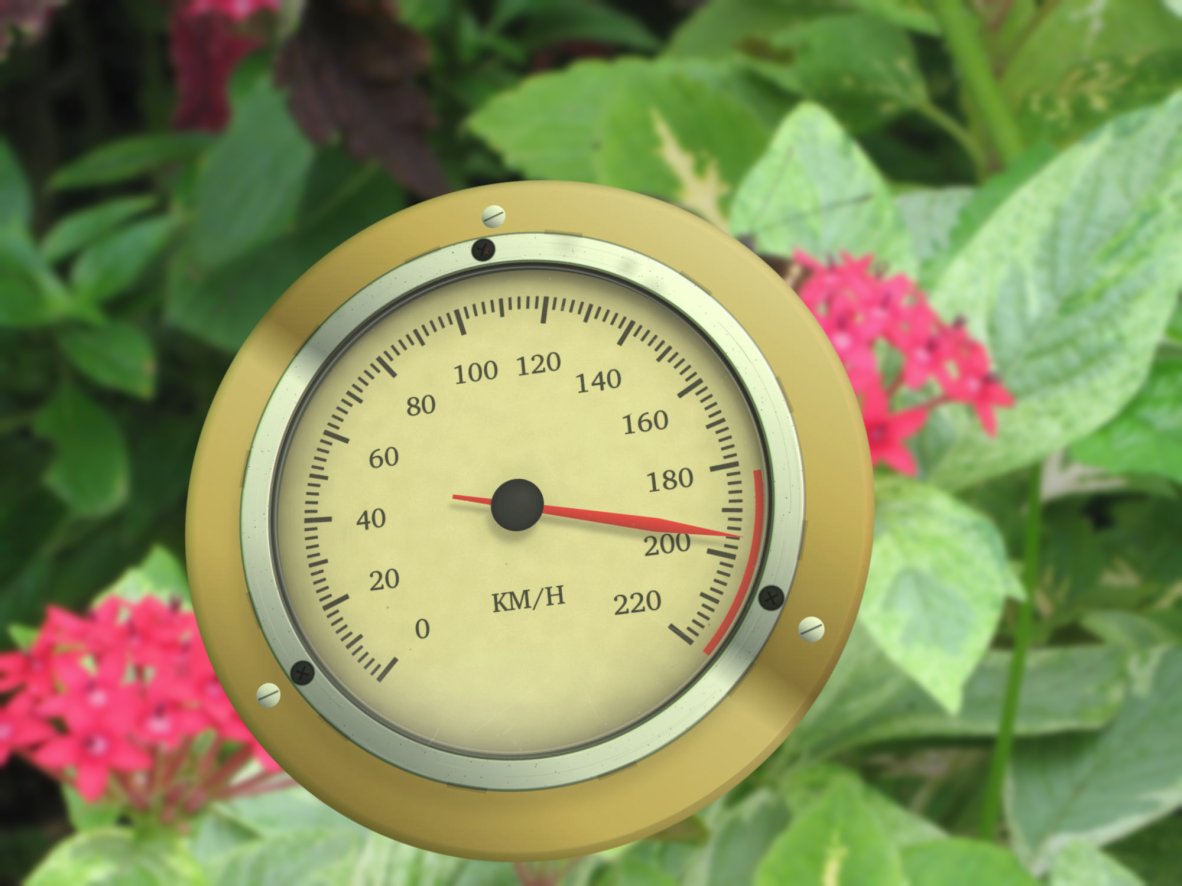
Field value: 196 km/h
